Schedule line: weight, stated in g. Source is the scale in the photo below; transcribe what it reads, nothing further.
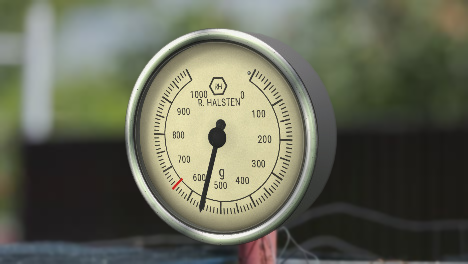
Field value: 550 g
